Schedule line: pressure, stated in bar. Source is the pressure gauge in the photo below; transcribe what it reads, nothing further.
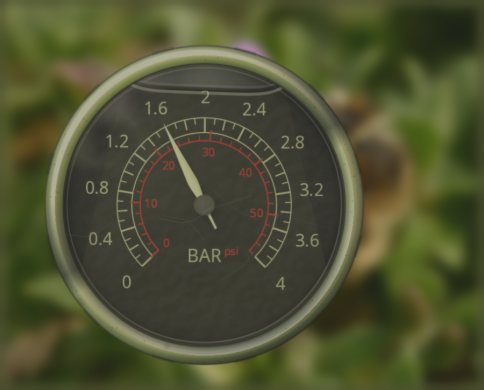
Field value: 1.6 bar
